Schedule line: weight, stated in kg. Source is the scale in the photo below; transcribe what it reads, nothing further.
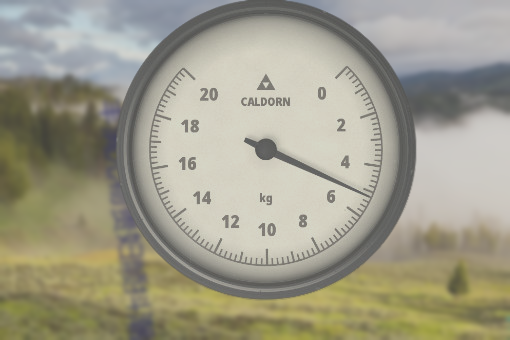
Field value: 5.2 kg
